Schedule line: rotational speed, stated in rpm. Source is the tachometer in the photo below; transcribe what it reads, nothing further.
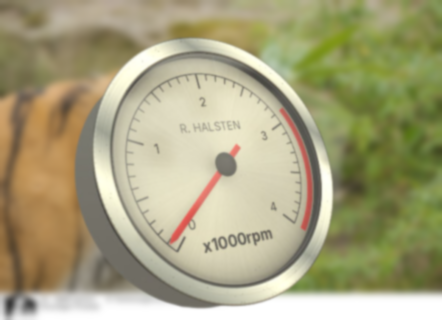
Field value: 100 rpm
